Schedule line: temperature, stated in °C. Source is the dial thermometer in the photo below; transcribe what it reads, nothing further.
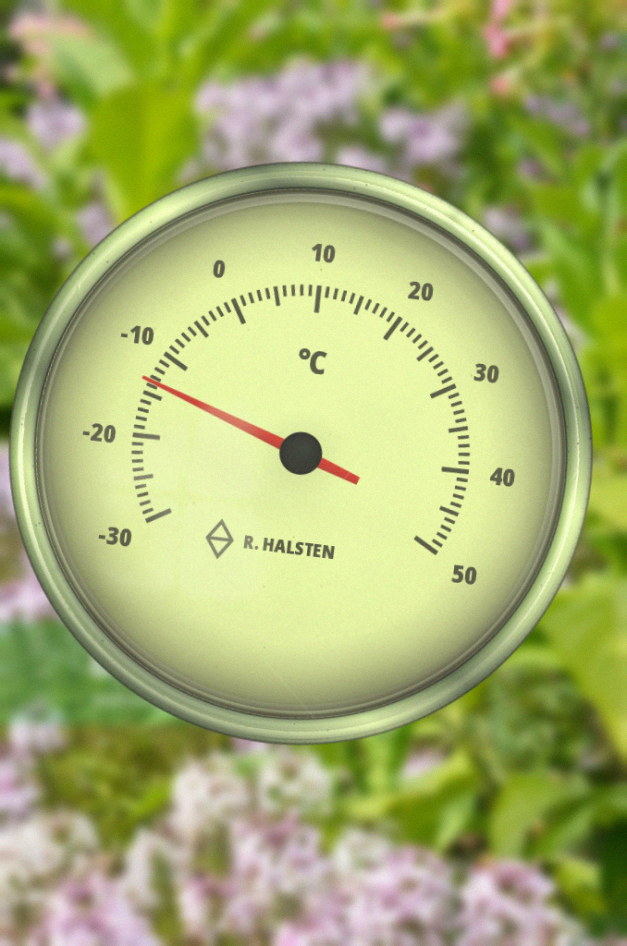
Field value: -13.5 °C
